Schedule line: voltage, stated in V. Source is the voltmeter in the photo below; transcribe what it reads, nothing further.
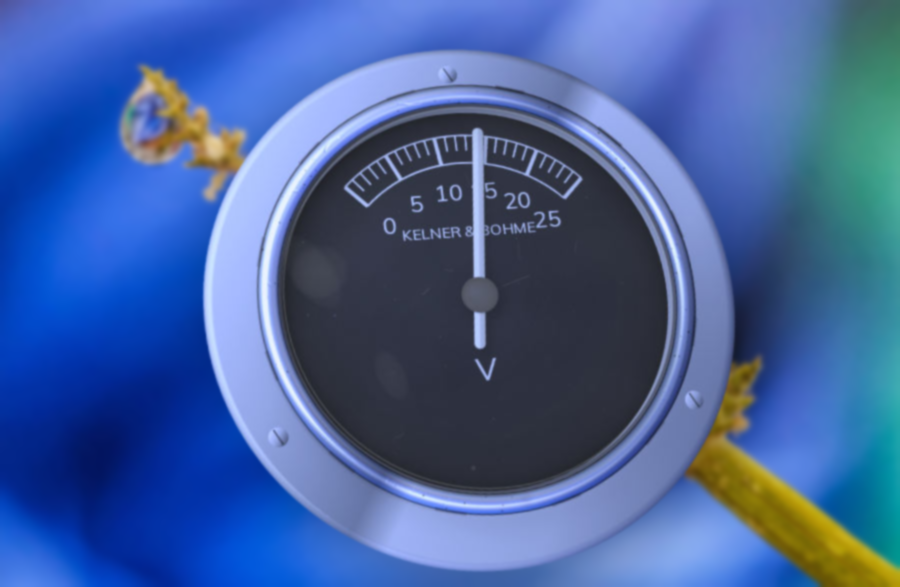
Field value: 14 V
